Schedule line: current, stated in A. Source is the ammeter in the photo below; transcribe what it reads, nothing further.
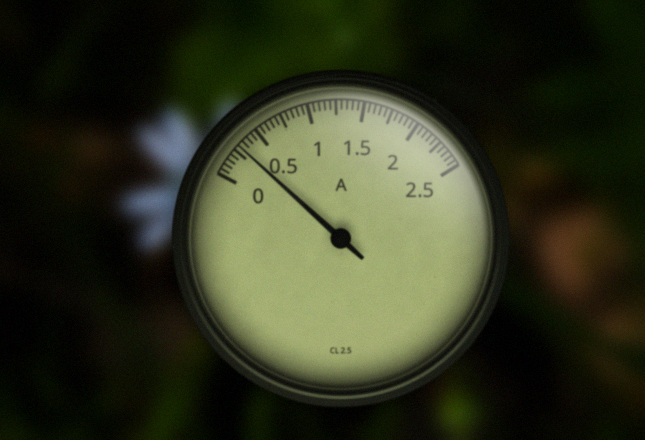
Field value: 0.3 A
